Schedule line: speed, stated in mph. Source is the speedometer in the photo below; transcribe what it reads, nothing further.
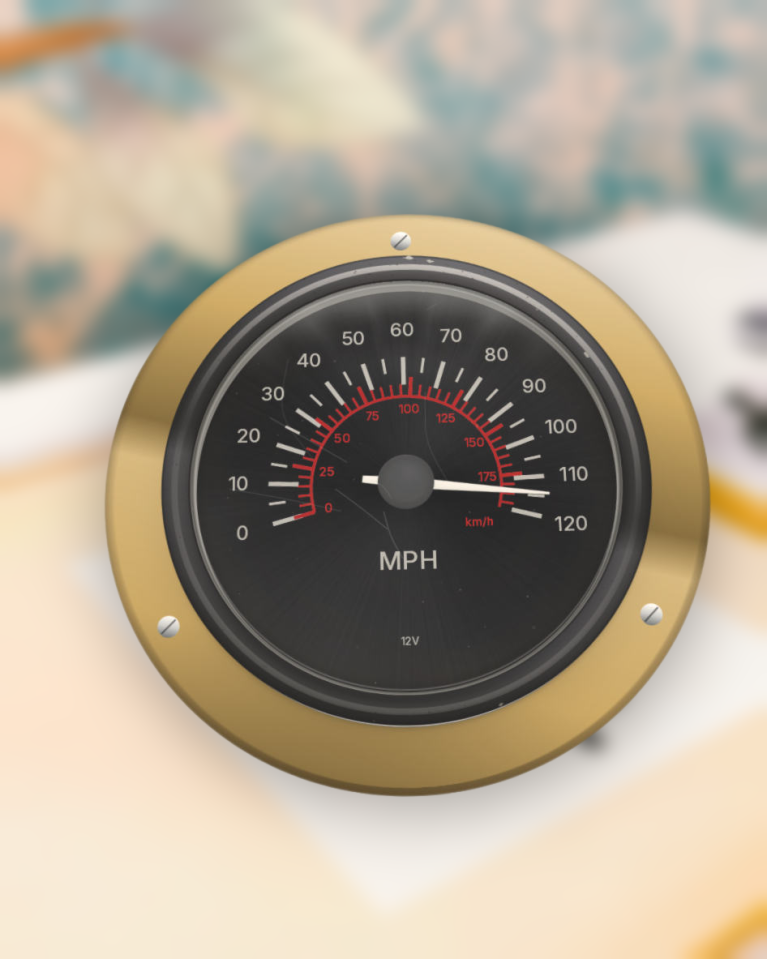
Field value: 115 mph
